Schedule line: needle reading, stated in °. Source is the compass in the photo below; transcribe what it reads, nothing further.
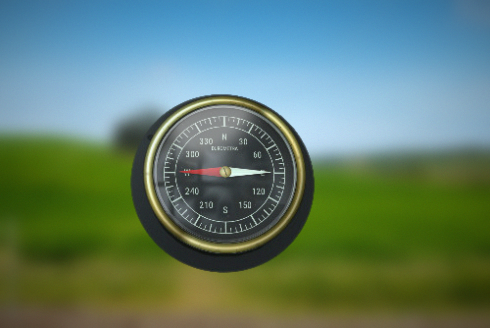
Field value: 270 °
